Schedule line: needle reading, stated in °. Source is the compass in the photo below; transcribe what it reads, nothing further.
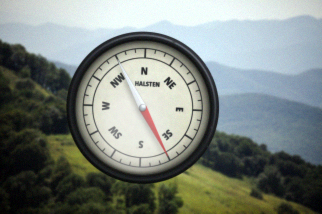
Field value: 150 °
